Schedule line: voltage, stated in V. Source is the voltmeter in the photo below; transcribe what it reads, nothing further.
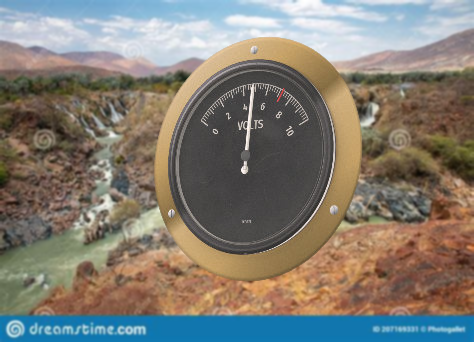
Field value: 5 V
